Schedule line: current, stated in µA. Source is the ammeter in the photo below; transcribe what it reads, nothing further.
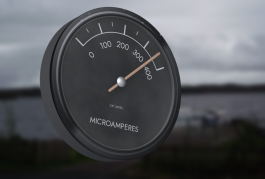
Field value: 350 µA
